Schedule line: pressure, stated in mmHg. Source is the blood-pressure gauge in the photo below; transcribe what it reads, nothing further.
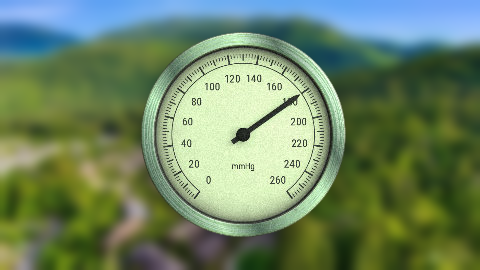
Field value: 180 mmHg
